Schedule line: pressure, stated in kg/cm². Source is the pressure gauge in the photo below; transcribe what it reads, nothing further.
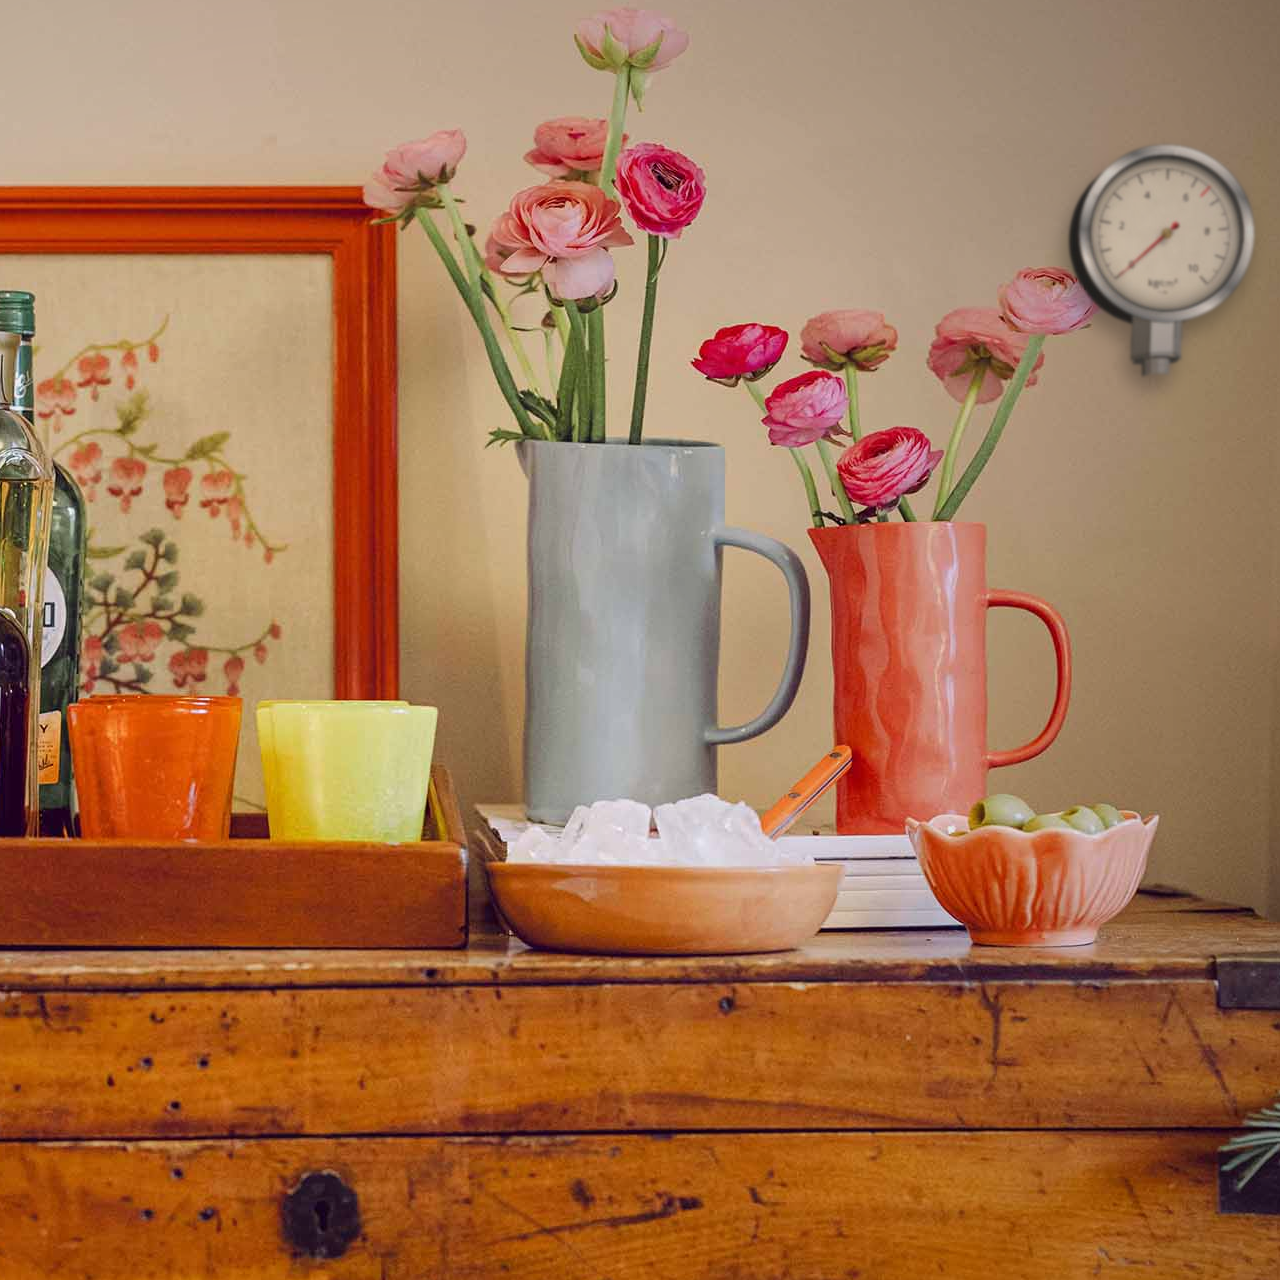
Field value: 0 kg/cm²
